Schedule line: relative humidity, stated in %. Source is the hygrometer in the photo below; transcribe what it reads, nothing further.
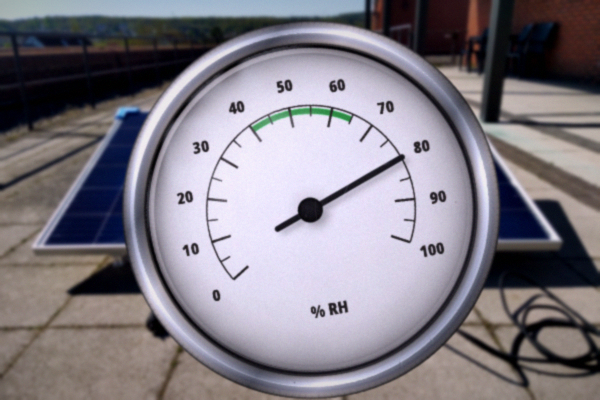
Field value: 80 %
